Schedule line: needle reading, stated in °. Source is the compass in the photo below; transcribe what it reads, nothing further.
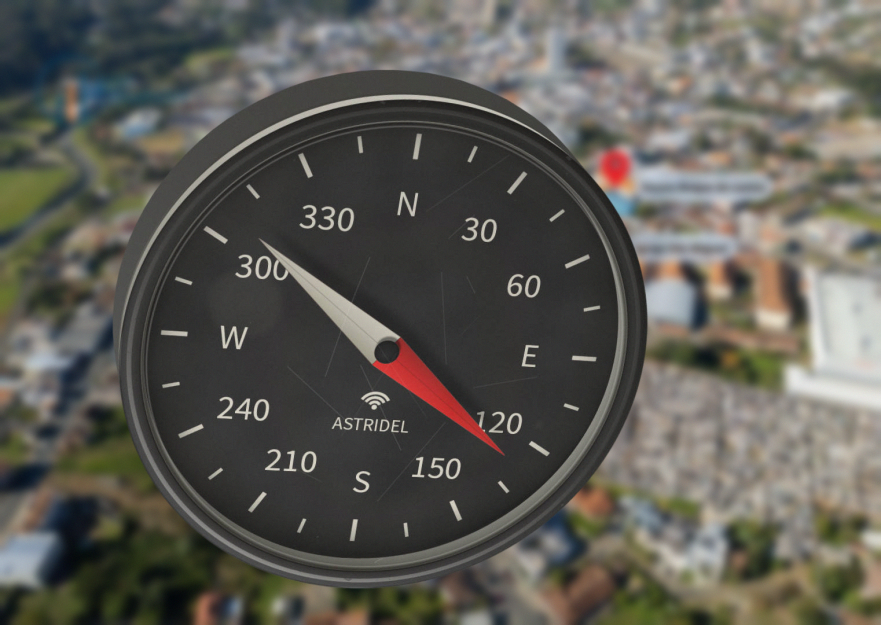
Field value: 127.5 °
